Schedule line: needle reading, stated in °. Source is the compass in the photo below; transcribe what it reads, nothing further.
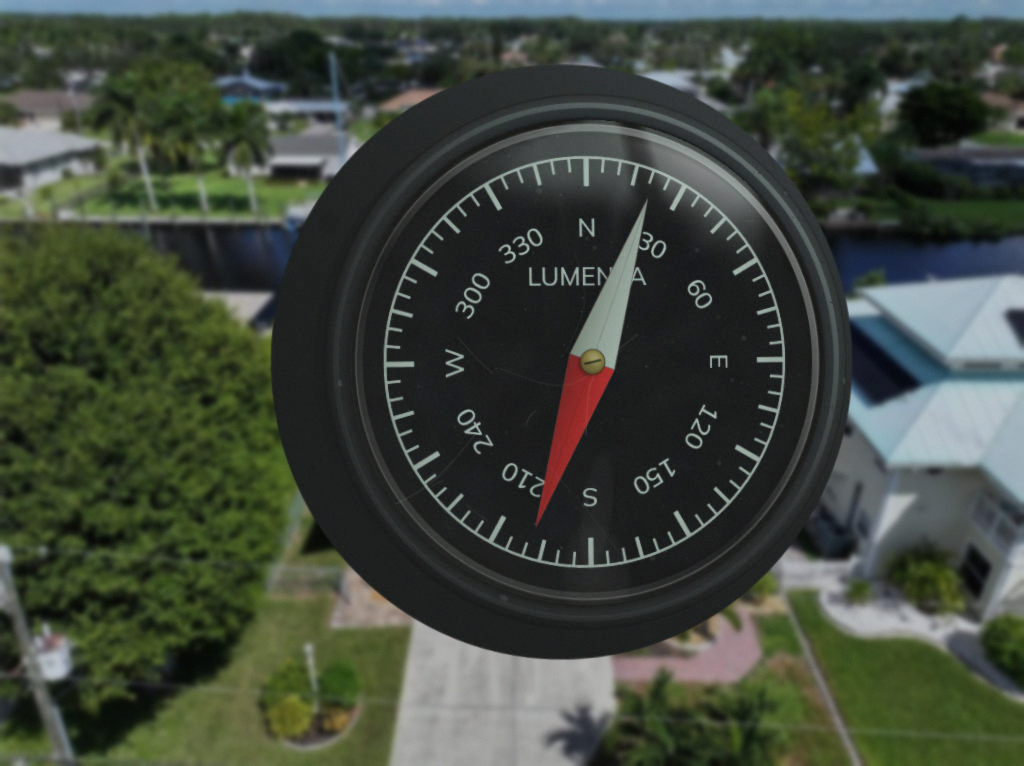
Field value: 200 °
